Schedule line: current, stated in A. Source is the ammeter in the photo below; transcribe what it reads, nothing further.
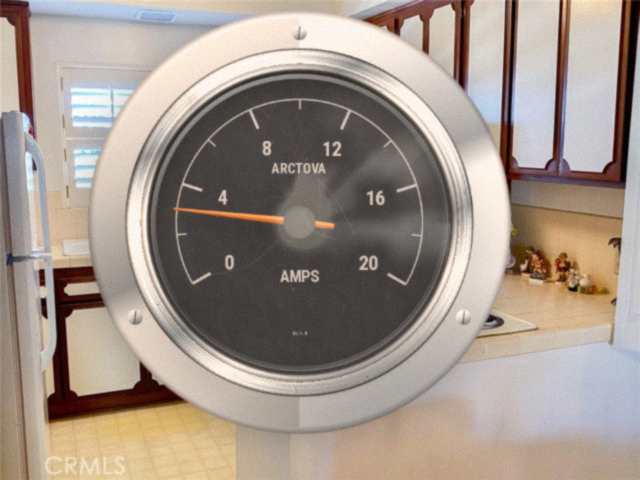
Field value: 3 A
